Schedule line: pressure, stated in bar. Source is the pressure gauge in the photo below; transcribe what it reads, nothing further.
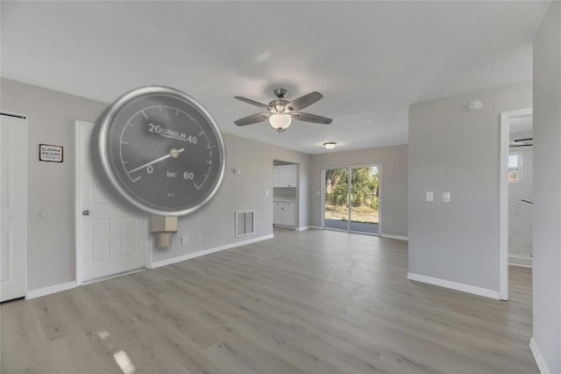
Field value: 2.5 bar
